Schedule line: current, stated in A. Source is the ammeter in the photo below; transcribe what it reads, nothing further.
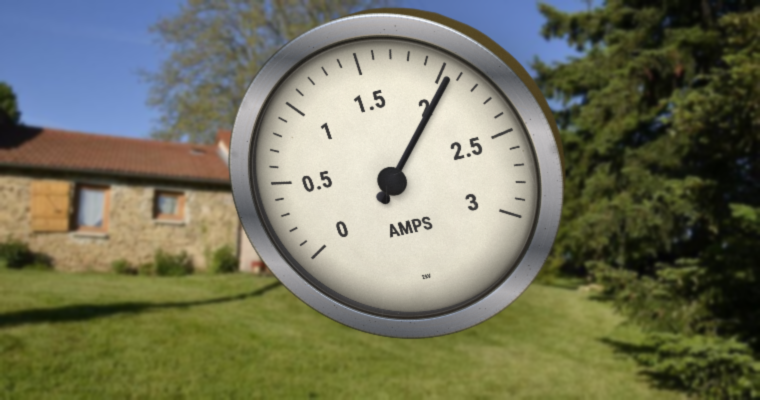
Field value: 2.05 A
